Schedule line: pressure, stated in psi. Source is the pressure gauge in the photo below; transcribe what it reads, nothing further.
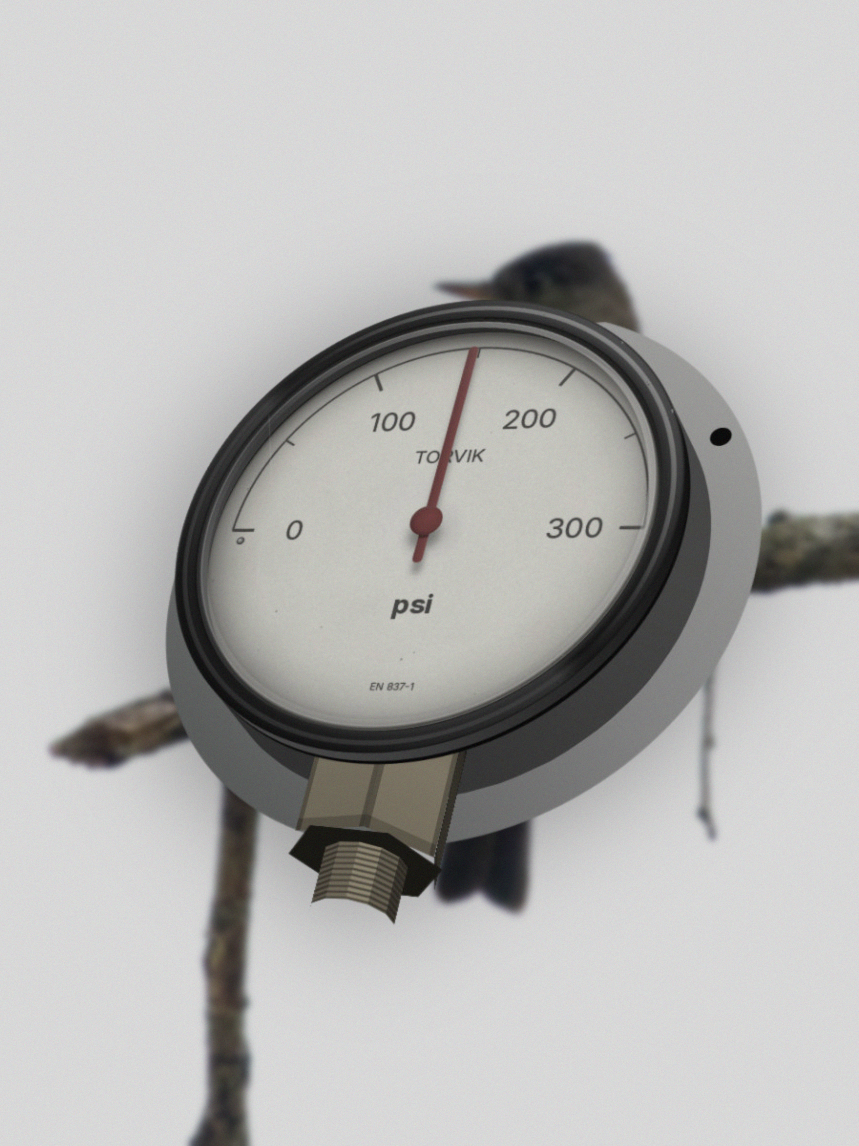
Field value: 150 psi
